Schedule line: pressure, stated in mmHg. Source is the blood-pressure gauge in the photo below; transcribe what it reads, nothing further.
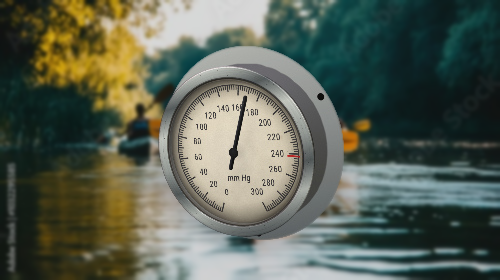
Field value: 170 mmHg
